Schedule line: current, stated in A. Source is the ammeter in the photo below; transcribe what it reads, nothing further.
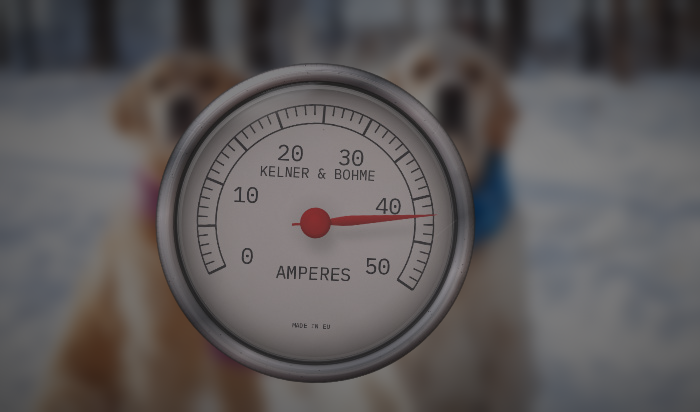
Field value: 42 A
